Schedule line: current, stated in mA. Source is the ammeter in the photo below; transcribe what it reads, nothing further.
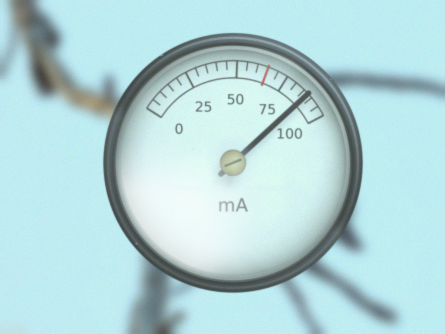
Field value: 87.5 mA
